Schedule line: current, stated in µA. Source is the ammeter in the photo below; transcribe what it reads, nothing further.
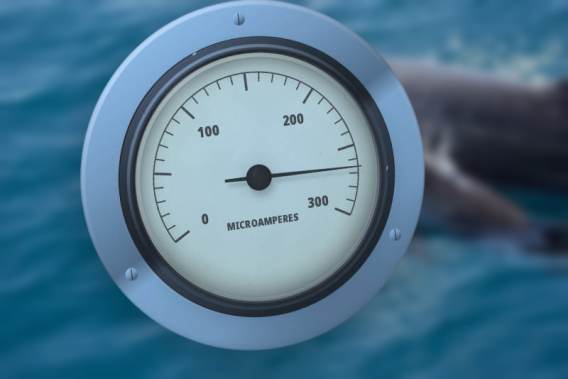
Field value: 265 µA
